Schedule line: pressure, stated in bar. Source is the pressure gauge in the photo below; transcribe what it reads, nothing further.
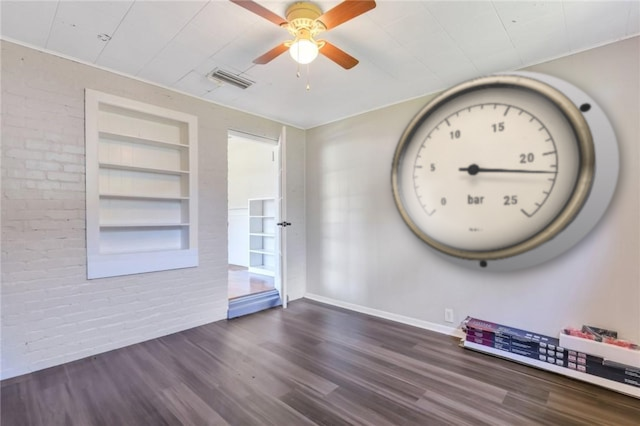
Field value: 21.5 bar
